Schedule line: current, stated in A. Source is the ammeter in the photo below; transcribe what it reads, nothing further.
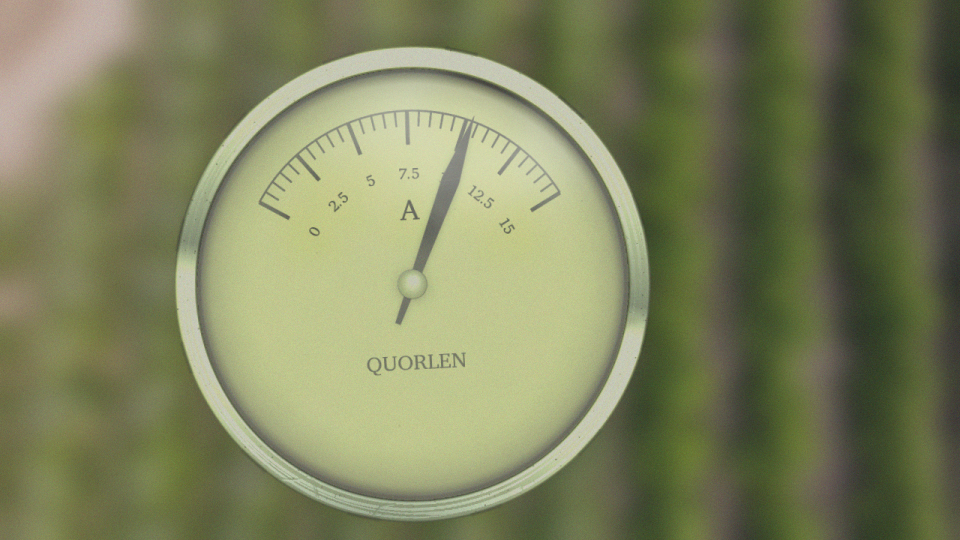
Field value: 10.25 A
